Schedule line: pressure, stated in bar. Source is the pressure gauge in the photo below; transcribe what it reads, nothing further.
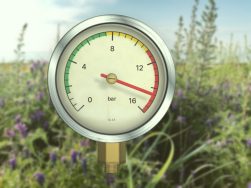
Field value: 14.5 bar
